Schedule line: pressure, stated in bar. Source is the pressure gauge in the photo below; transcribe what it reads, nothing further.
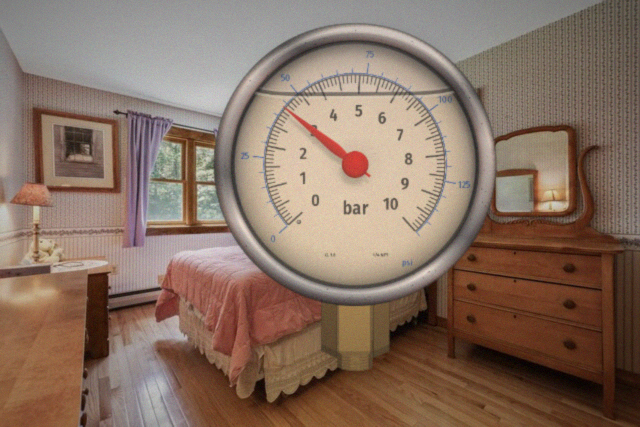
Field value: 3 bar
